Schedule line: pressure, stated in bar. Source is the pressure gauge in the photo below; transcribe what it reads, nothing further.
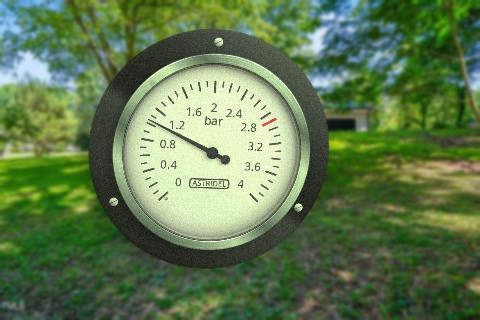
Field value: 1.05 bar
